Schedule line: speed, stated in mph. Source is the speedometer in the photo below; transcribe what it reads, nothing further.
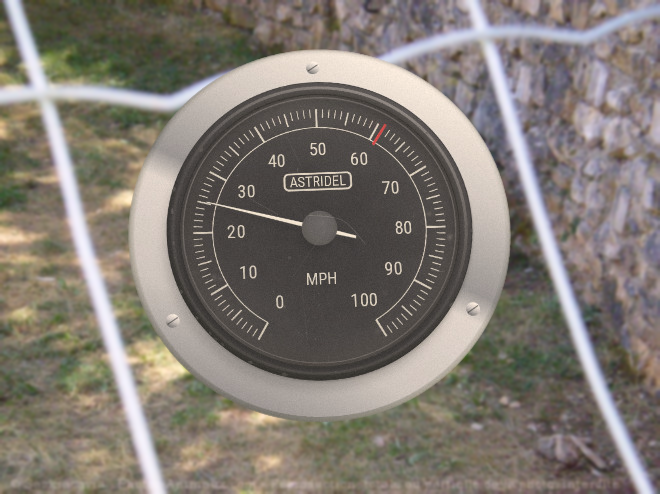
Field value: 25 mph
